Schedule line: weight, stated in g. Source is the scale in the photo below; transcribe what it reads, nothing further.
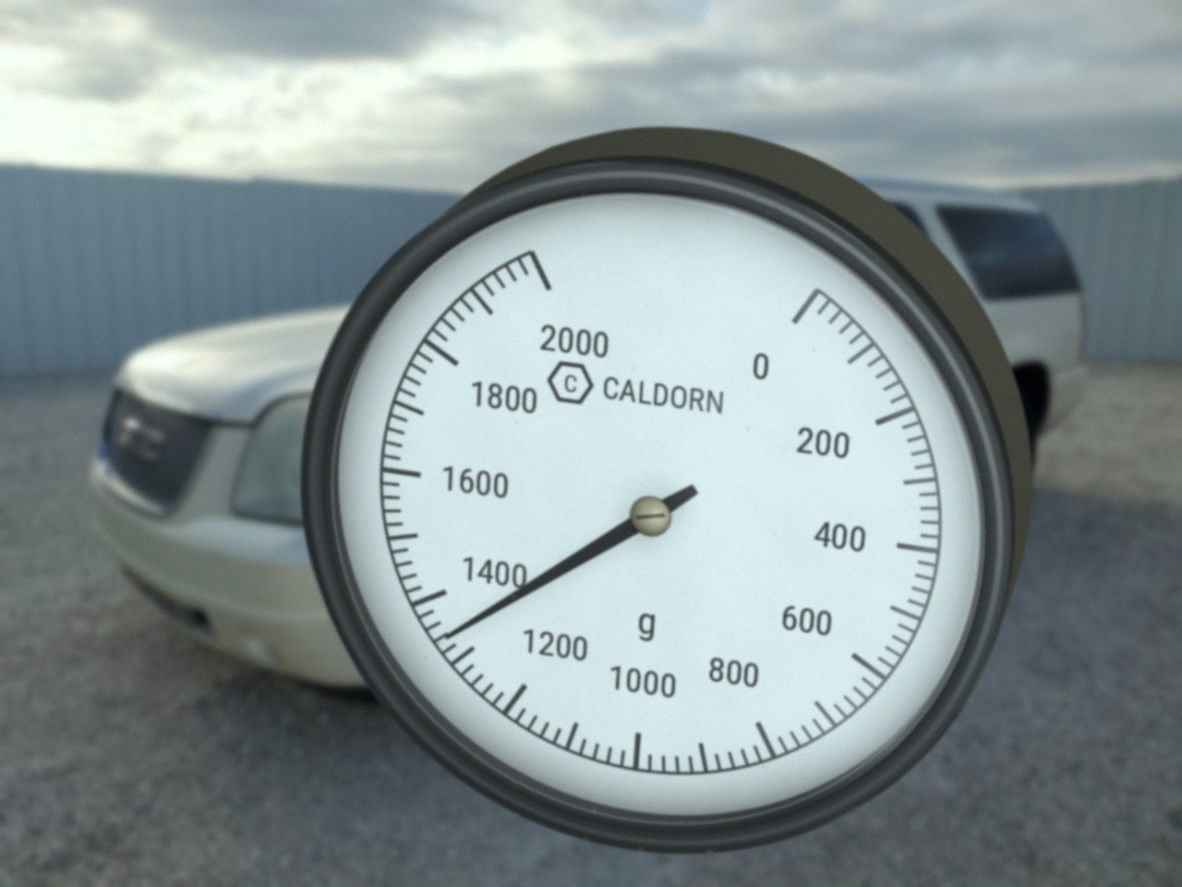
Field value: 1340 g
